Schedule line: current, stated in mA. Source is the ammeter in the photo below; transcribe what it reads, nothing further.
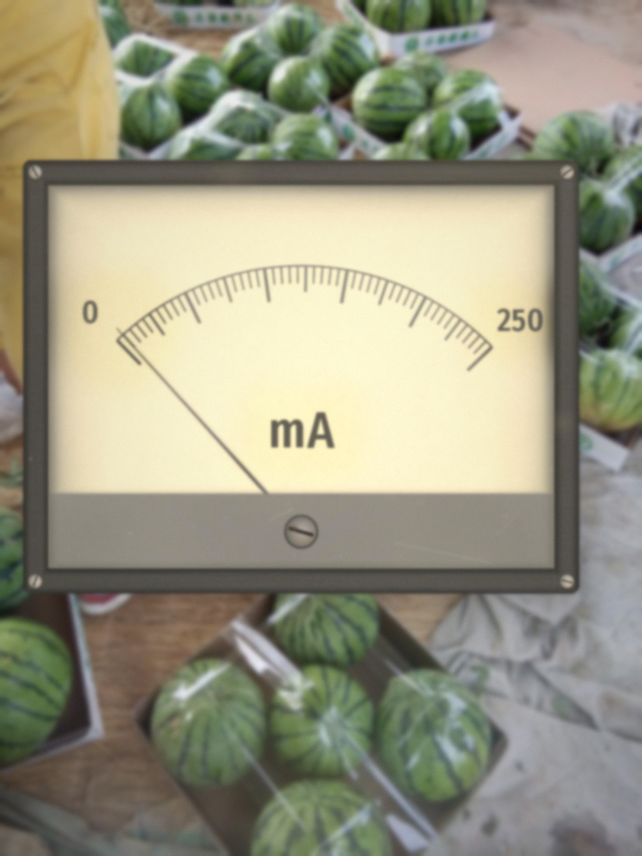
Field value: 5 mA
